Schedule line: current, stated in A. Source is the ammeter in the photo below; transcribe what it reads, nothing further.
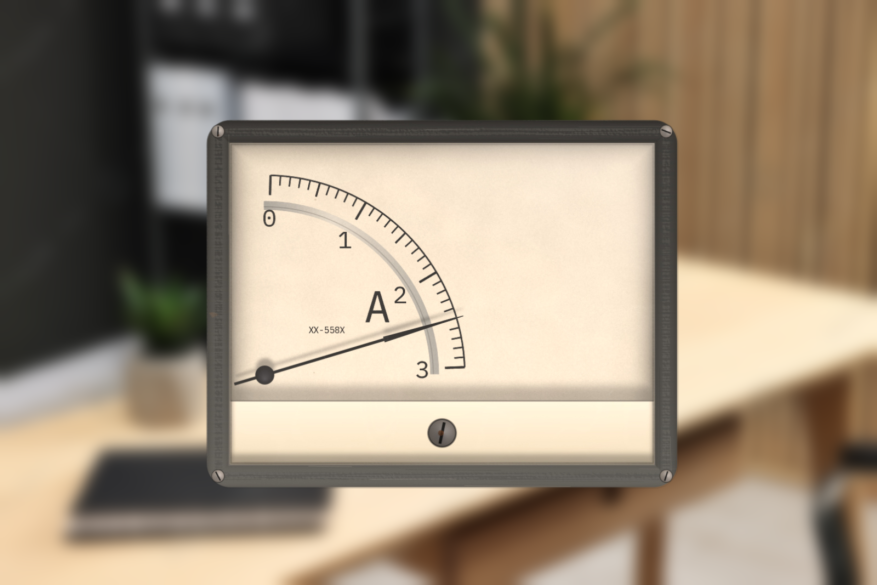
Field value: 2.5 A
